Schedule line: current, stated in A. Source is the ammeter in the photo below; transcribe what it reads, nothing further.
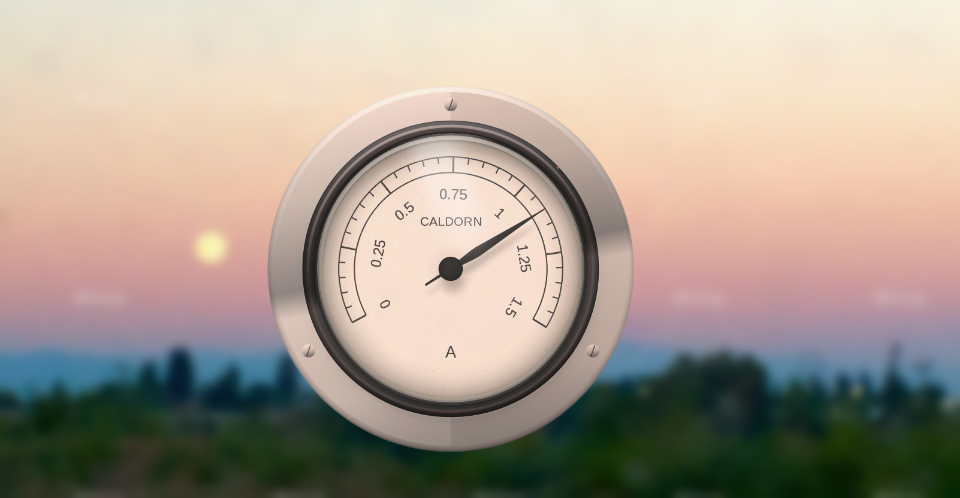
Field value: 1.1 A
